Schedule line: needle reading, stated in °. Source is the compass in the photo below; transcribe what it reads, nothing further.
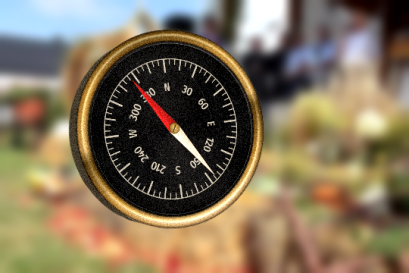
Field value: 325 °
